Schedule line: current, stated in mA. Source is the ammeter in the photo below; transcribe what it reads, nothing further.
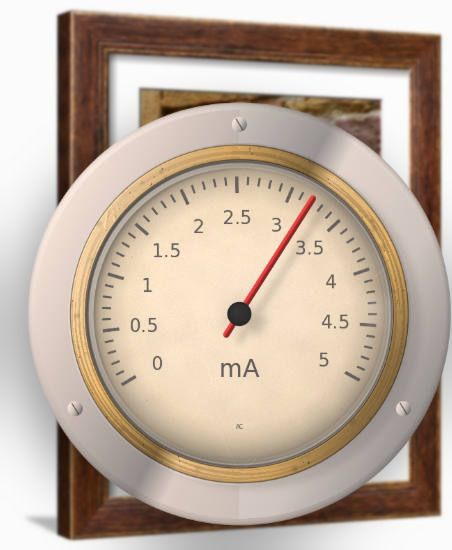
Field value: 3.2 mA
